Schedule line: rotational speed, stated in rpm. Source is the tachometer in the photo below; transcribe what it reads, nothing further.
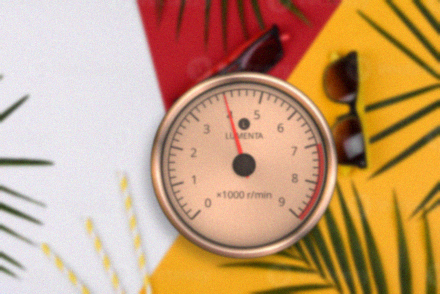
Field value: 4000 rpm
